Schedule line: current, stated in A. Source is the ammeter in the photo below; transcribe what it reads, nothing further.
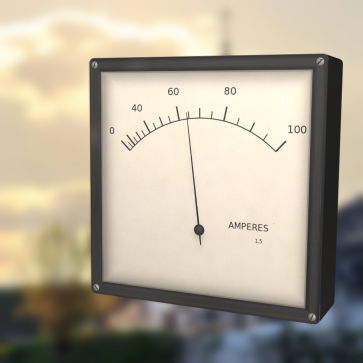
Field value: 65 A
